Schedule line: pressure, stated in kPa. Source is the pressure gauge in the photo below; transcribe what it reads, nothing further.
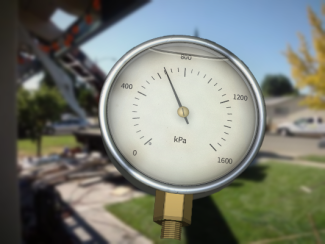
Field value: 650 kPa
